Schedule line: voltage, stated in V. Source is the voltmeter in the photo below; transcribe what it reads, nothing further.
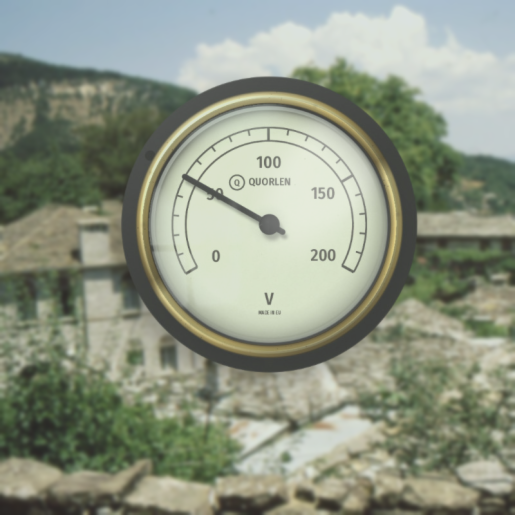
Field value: 50 V
